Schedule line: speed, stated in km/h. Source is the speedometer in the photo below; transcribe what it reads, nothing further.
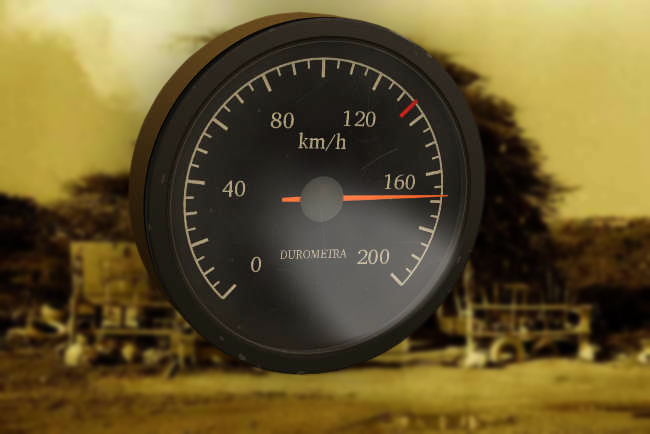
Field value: 167.5 km/h
